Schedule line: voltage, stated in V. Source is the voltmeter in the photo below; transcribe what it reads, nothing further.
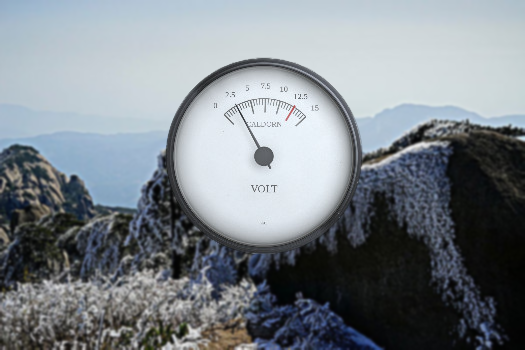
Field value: 2.5 V
